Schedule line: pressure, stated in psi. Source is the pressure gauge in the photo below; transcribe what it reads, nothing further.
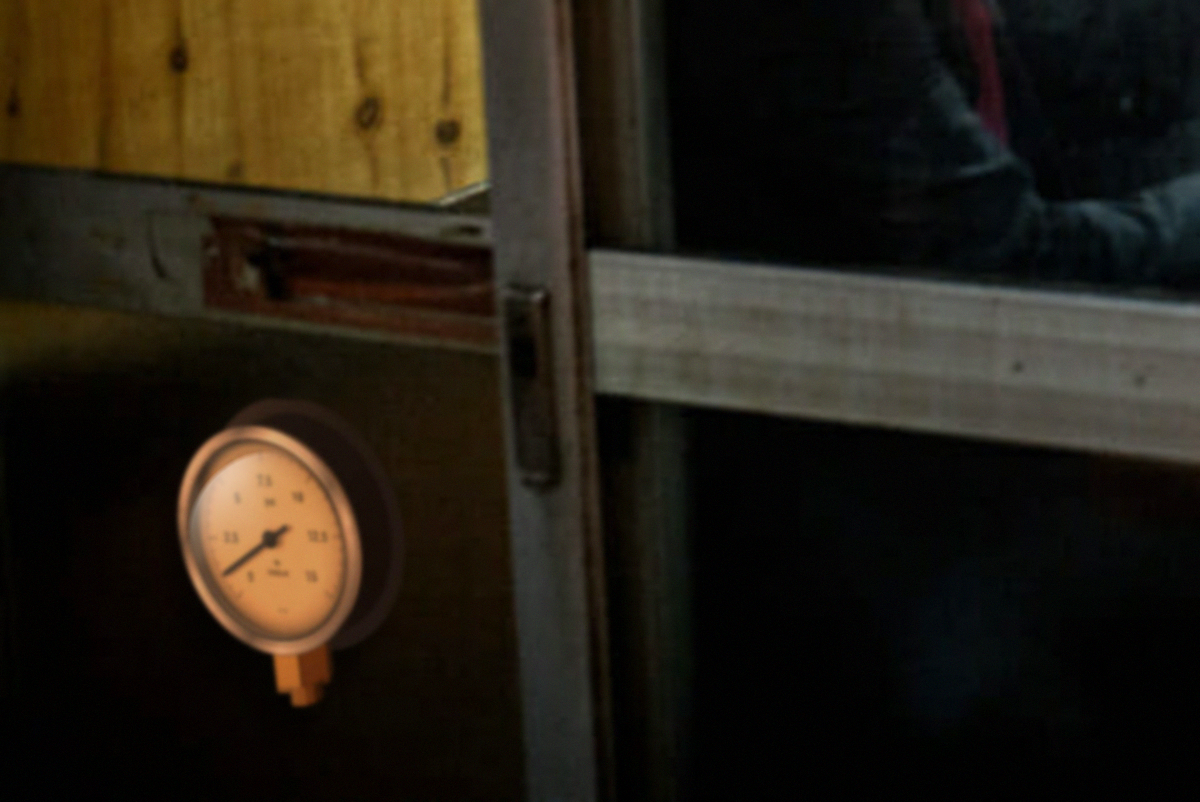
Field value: 1 psi
